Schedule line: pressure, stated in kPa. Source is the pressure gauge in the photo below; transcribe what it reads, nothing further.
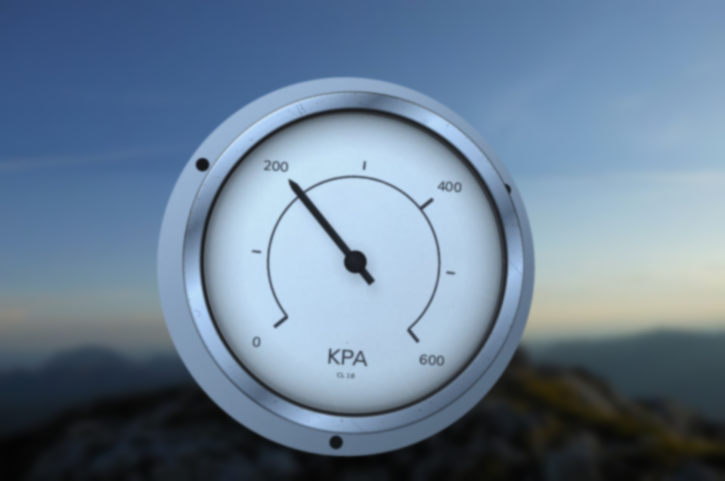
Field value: 200 kPa
